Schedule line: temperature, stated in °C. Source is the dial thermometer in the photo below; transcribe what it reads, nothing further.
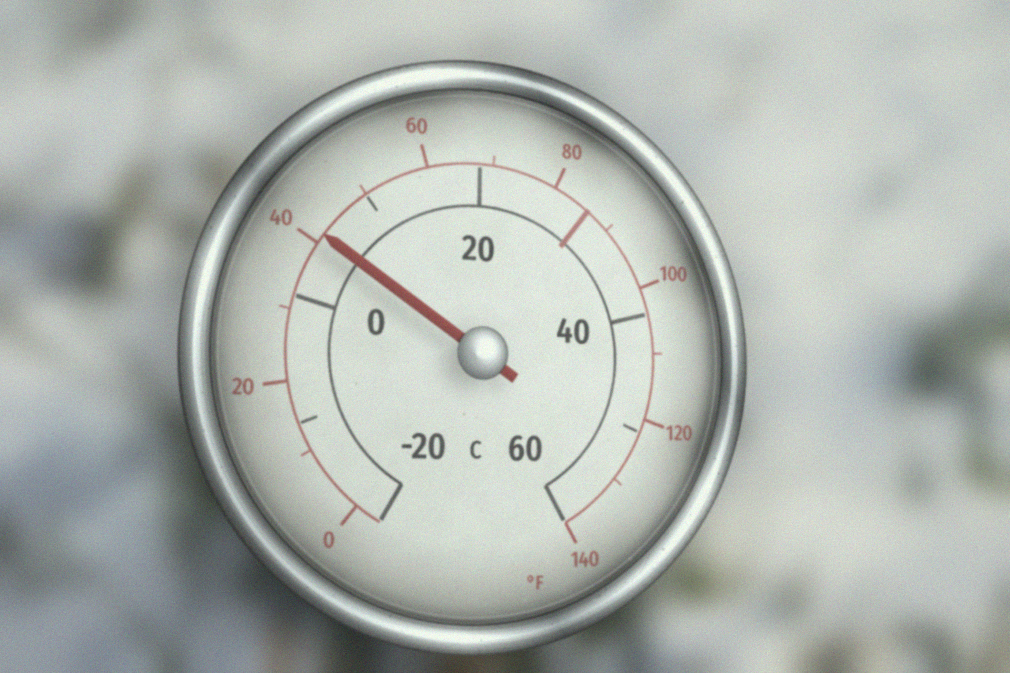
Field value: 5 °C
